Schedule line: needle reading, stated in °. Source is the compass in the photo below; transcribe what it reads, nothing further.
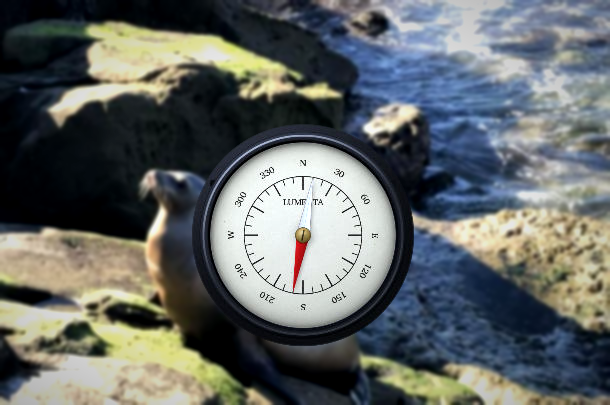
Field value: 190 °
